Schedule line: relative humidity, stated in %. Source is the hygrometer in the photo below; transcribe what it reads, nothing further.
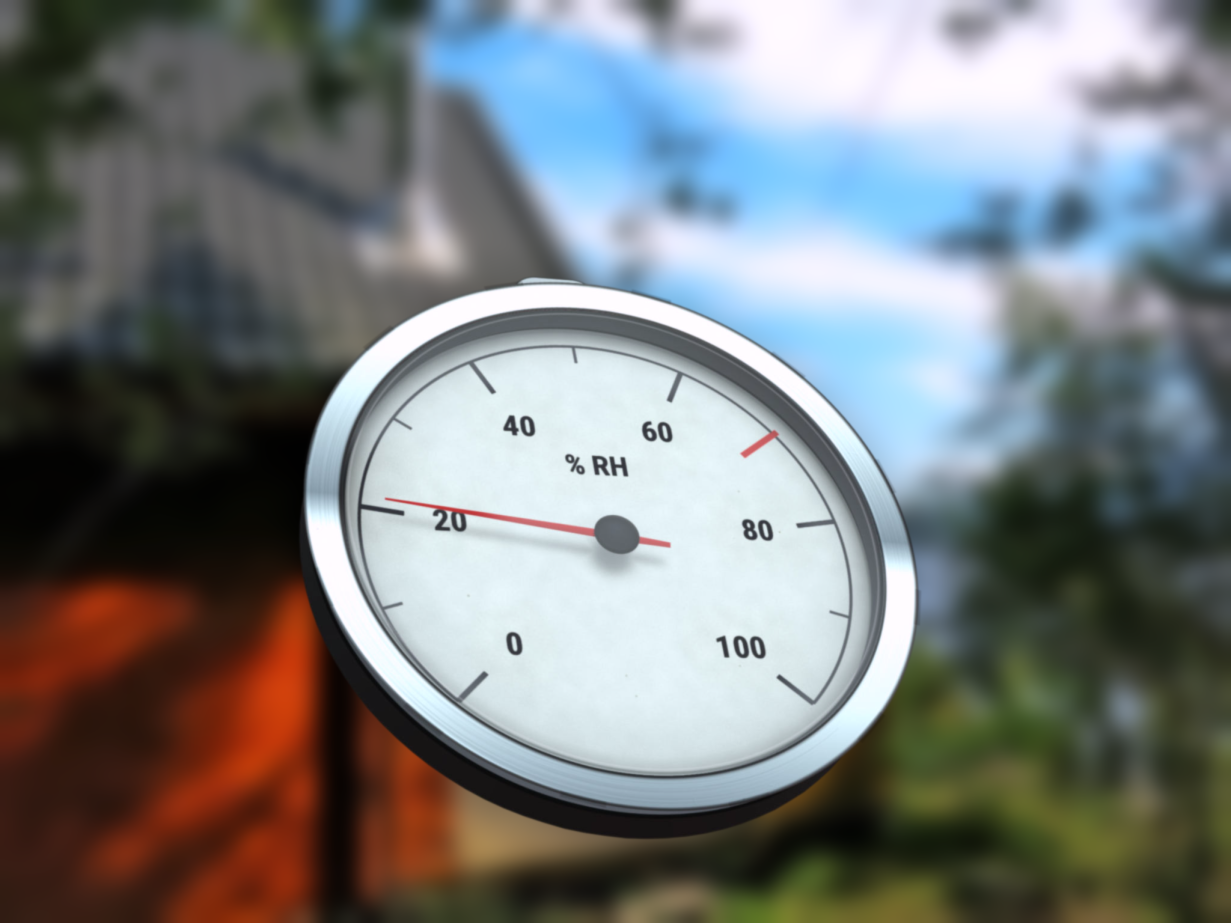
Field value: 20 %
